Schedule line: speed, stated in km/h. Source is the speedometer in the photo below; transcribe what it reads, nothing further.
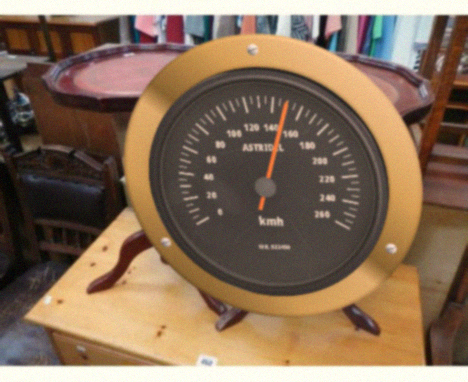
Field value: 150 km/h
